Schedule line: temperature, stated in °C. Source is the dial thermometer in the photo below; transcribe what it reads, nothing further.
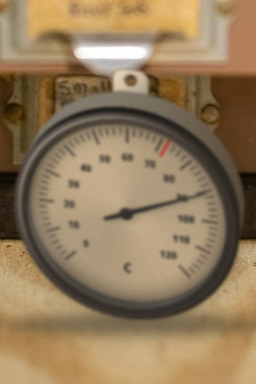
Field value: 90 °C
